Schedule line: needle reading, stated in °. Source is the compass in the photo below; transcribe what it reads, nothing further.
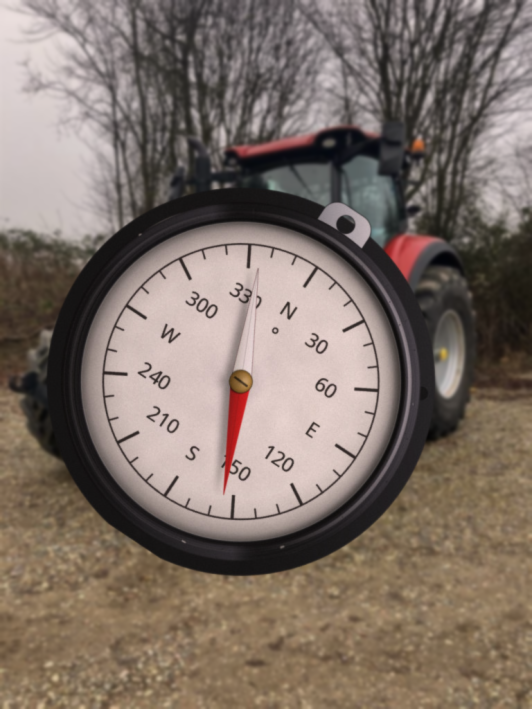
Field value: 155 °
